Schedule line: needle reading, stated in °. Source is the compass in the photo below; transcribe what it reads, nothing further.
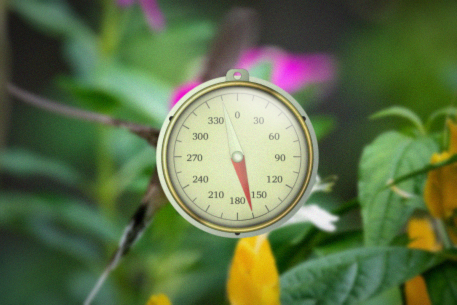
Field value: 165 °
